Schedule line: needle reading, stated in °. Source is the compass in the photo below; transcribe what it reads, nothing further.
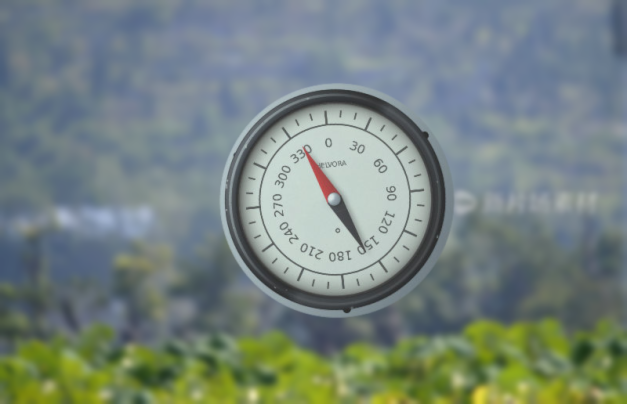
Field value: 335 °
